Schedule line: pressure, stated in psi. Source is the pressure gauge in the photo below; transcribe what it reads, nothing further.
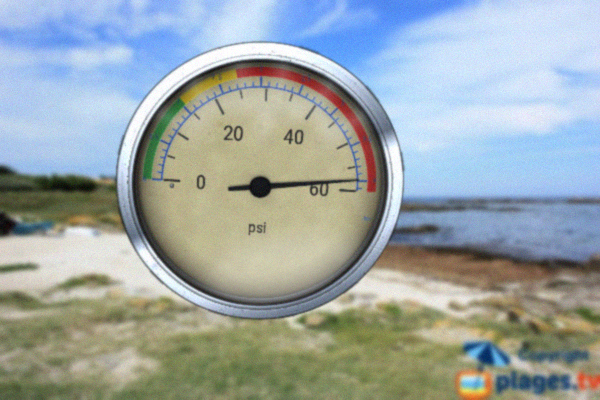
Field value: 57.5 psi
